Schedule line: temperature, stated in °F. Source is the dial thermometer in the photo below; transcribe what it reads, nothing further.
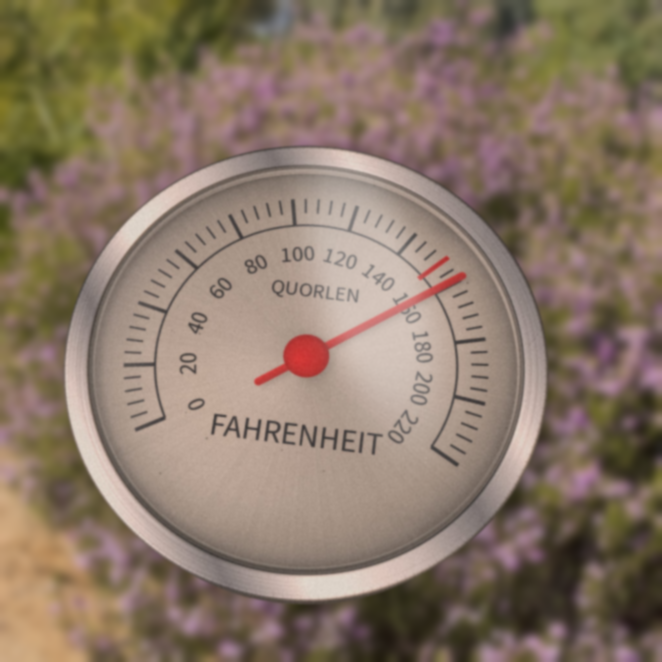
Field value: 160 °F
